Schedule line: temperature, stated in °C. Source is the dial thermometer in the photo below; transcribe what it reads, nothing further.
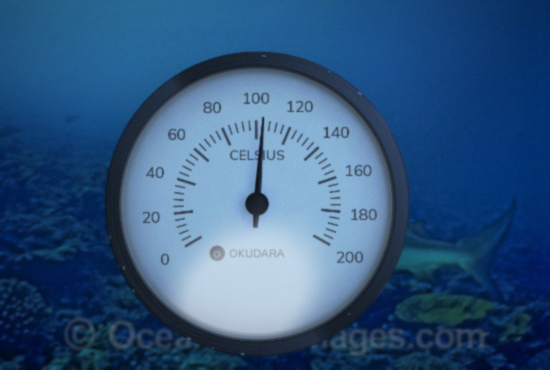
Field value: 104 °C
